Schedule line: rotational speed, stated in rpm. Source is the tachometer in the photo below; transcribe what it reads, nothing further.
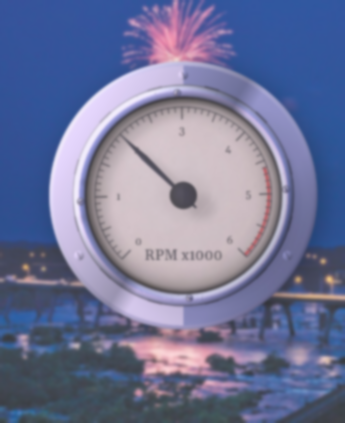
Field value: 2000 rpm
